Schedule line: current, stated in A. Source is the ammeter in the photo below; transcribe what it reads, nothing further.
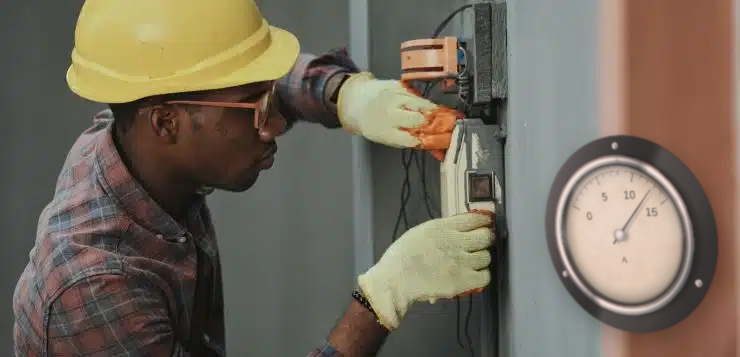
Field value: 13 A
